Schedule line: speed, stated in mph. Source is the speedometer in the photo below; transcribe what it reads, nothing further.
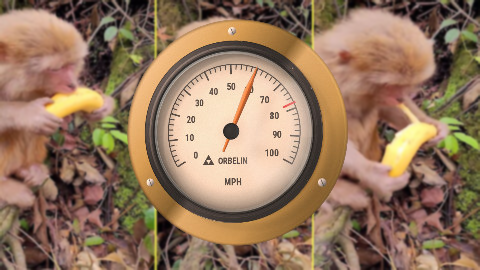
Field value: 60 mph
